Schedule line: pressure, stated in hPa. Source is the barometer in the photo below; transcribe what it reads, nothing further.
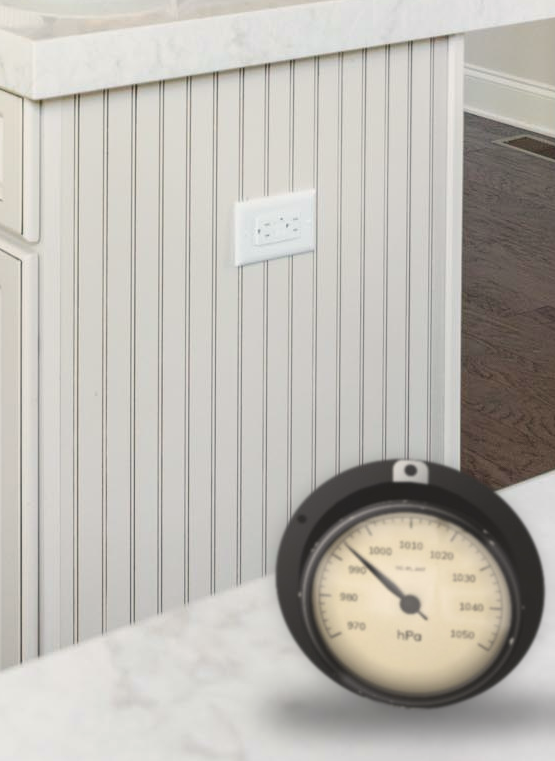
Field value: 994 hPa
